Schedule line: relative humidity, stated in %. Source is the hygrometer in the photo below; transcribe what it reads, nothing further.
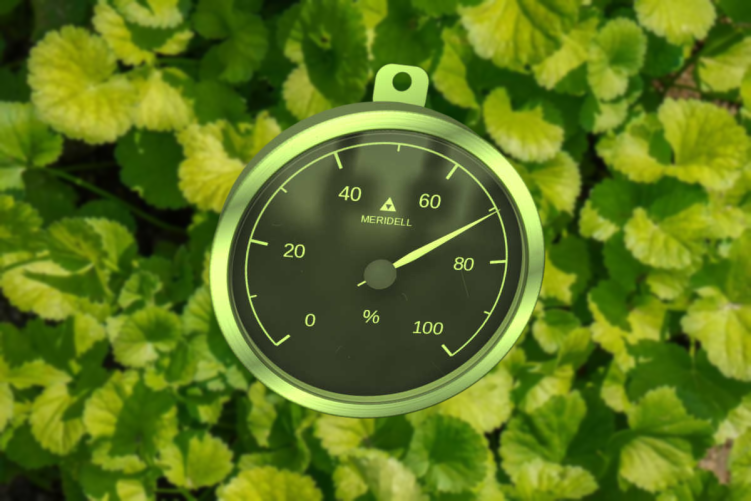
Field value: 70 %
